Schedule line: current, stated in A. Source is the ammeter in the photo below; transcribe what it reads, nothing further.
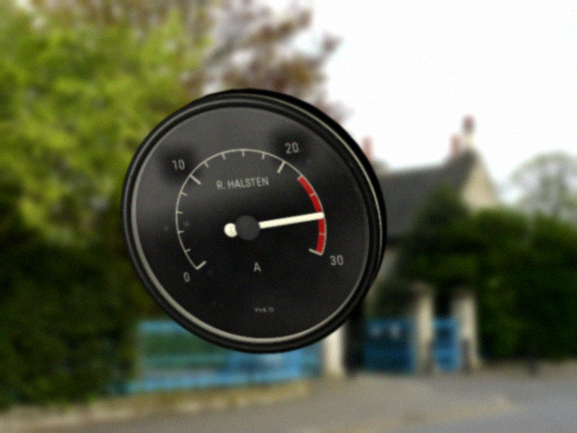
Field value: 26 A
